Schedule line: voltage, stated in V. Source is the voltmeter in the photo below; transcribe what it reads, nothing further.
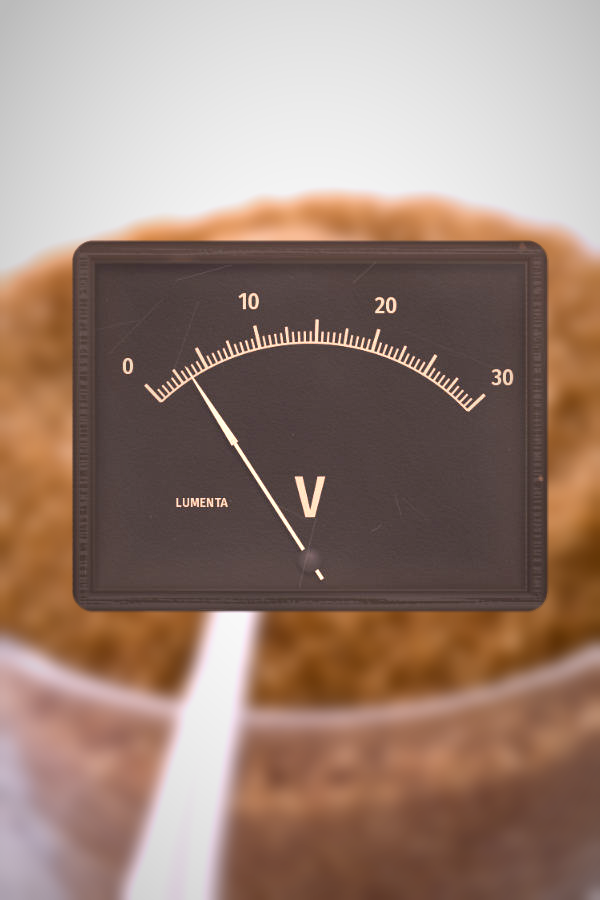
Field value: 3.5 V
